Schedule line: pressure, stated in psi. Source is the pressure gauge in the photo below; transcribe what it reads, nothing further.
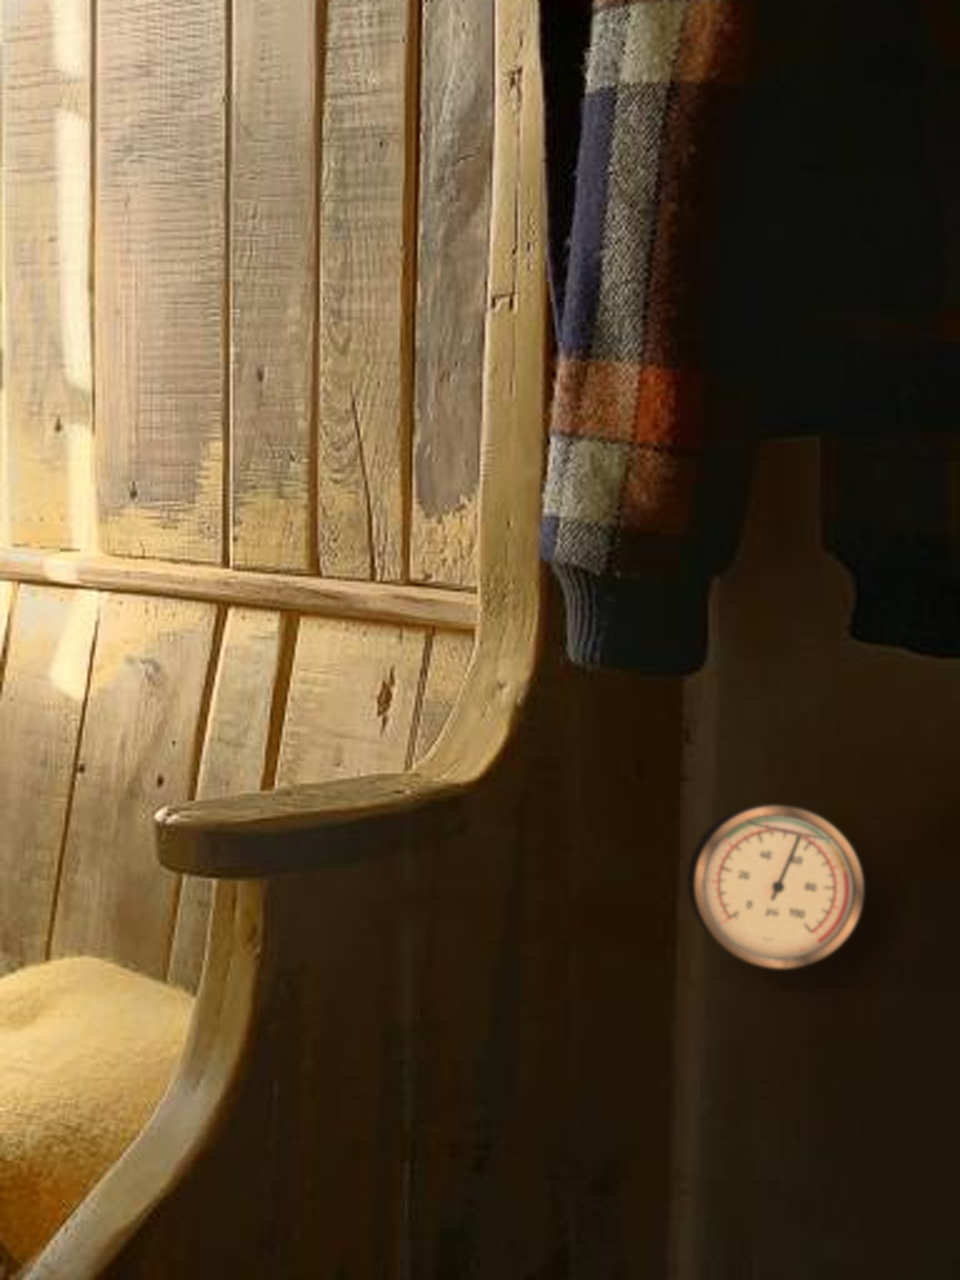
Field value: 55 psi
